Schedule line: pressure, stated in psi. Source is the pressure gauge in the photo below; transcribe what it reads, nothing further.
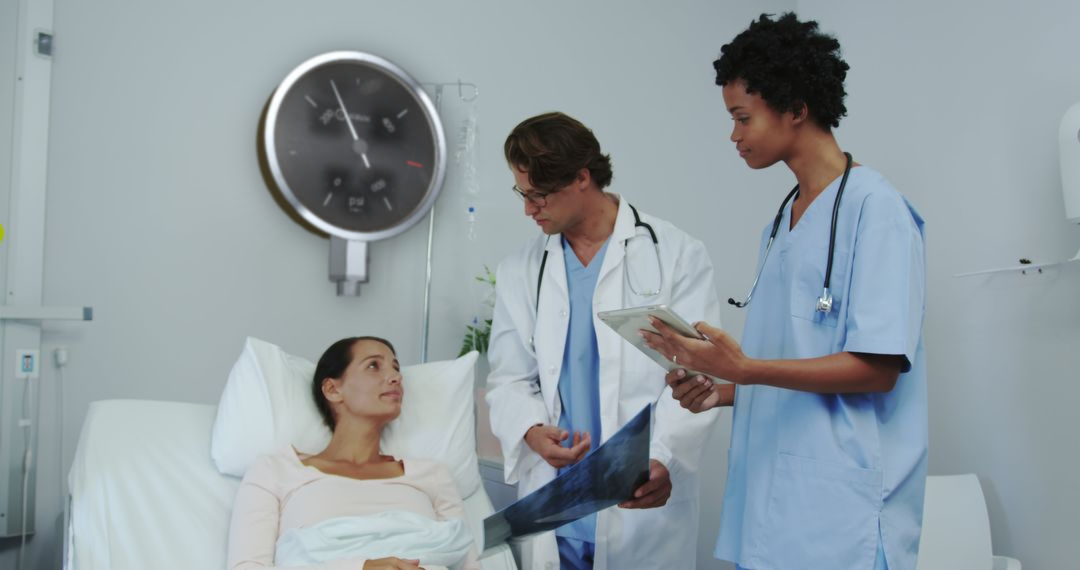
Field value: 250 psi
